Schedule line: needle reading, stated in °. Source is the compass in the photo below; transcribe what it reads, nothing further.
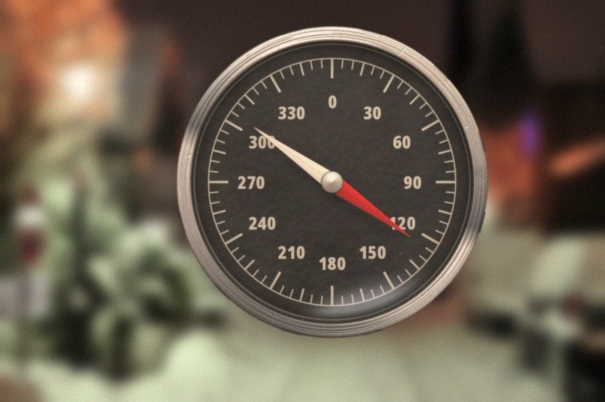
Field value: 125 °
